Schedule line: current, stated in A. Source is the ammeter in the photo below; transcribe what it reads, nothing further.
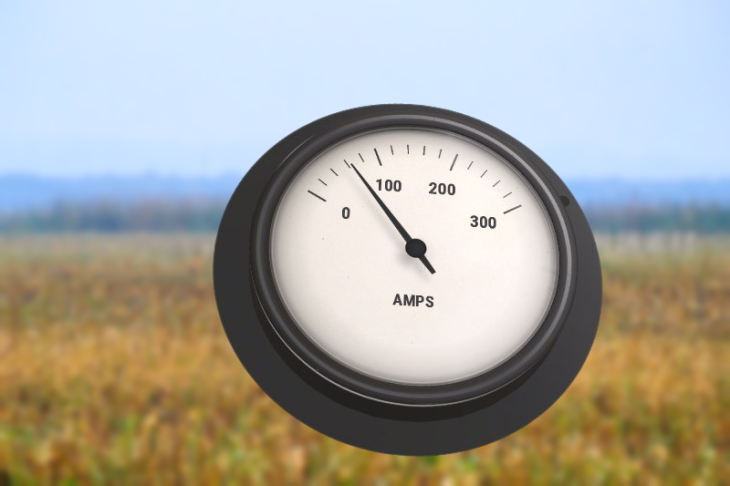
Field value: 60 A
